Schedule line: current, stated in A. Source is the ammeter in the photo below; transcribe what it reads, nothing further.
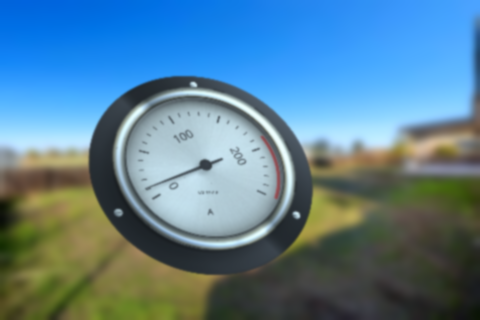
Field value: 10 A
